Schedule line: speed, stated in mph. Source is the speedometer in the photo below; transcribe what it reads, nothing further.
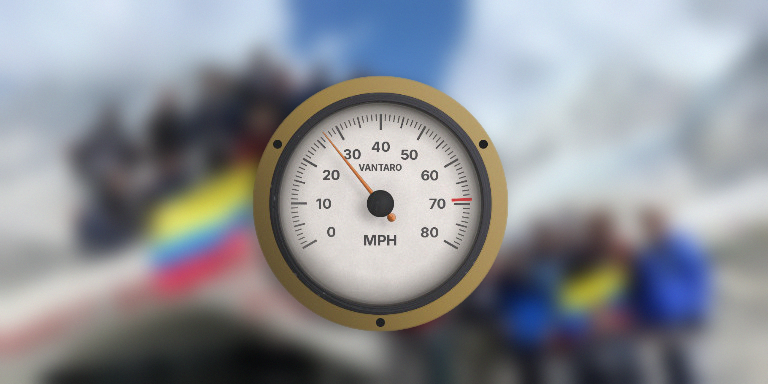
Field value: 27 mph
